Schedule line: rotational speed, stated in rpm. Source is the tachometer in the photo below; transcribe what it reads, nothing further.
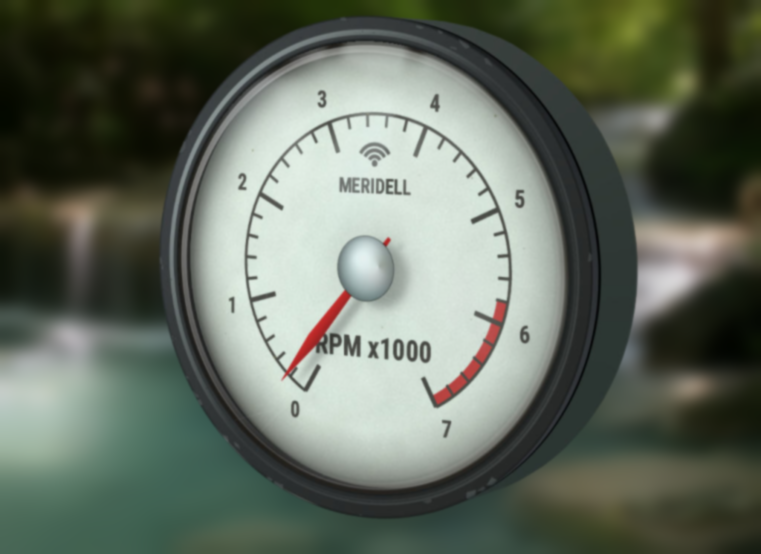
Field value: 200 rpm
